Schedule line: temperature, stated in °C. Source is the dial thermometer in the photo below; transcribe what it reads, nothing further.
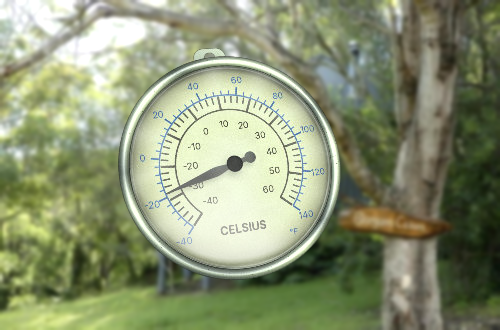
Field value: -28 °C
